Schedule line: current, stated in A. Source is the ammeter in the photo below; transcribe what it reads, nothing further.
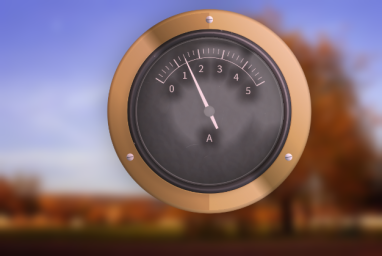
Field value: 1.4 A
